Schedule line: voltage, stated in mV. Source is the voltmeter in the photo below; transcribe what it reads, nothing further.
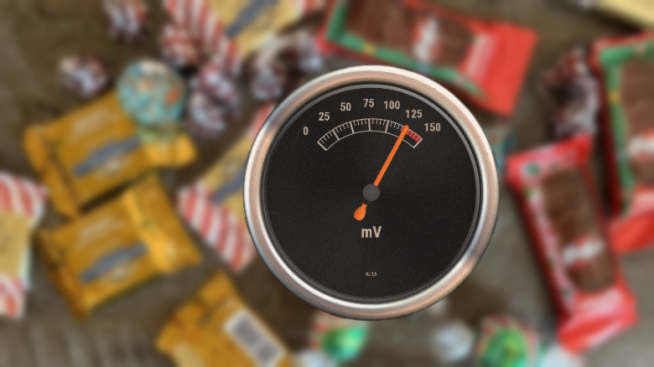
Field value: 125 mV
